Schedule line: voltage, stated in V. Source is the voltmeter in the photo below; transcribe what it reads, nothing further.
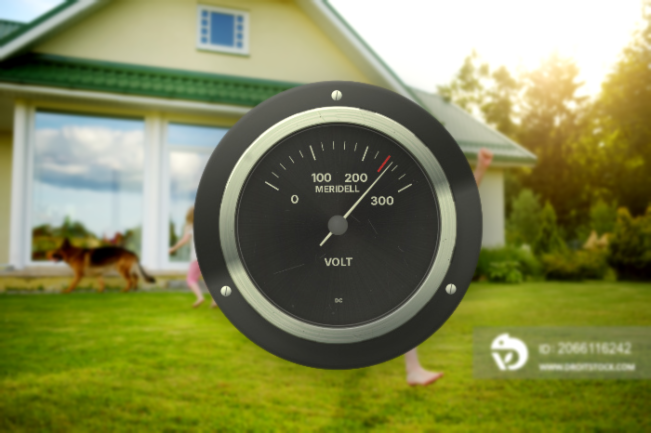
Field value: 250 V
